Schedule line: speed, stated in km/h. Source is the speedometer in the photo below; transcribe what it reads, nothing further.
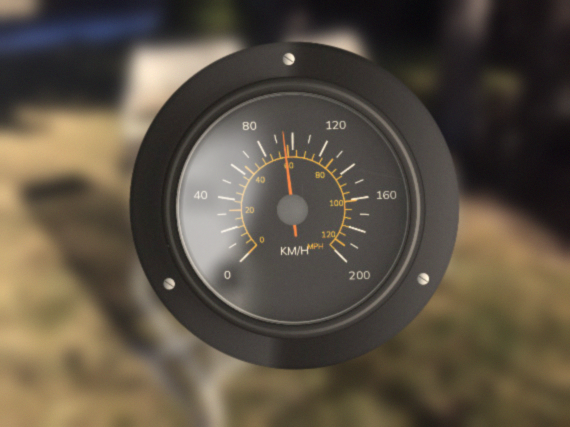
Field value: 95 km/h
